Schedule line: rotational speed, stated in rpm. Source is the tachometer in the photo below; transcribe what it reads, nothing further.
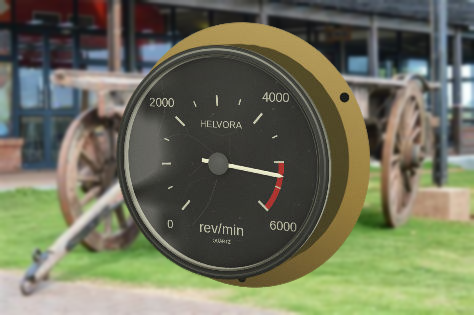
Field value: 5250 rpm
